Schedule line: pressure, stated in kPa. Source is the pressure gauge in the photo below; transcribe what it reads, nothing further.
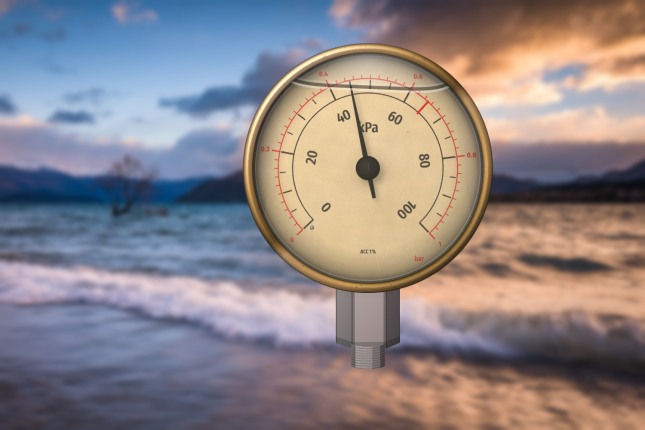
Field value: 45 kPa
